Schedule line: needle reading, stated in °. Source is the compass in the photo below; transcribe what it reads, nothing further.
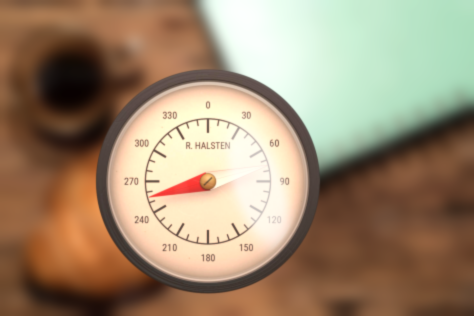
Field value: 255 °
